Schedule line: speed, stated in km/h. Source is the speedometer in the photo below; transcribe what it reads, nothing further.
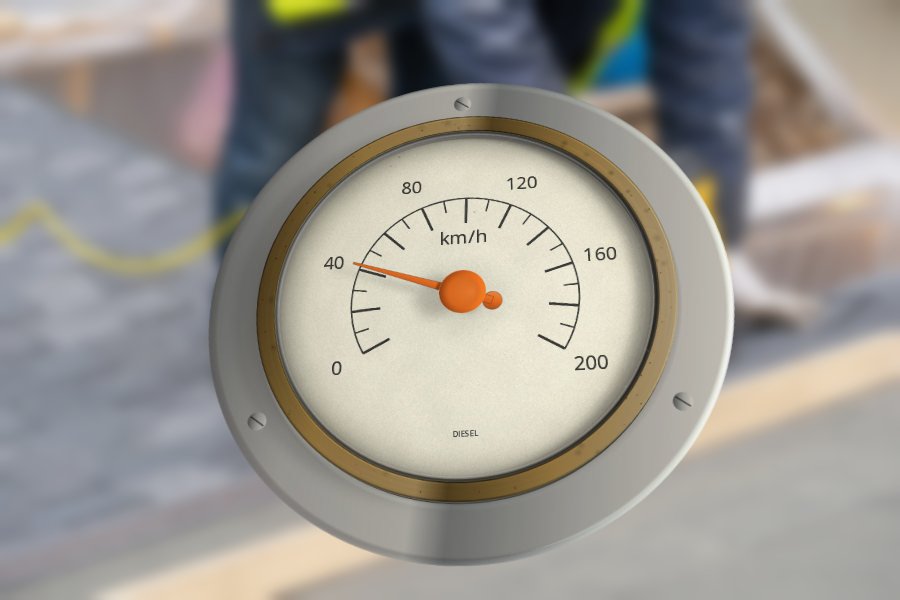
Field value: 40 km/h
